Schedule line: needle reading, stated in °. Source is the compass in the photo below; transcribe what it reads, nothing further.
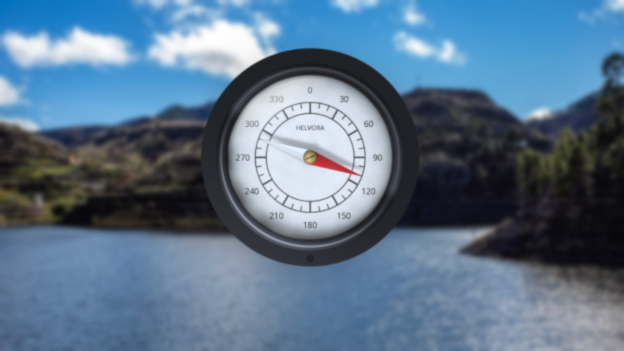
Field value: 110 °
